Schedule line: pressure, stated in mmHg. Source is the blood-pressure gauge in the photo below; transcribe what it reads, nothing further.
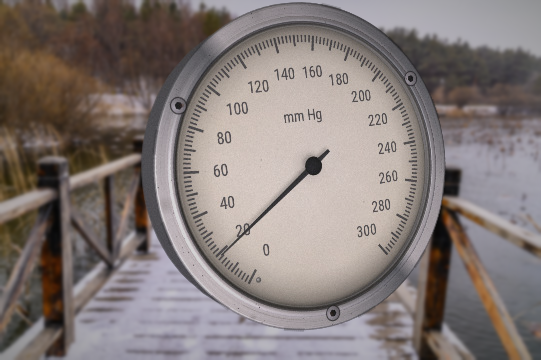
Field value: 20 mmHg
